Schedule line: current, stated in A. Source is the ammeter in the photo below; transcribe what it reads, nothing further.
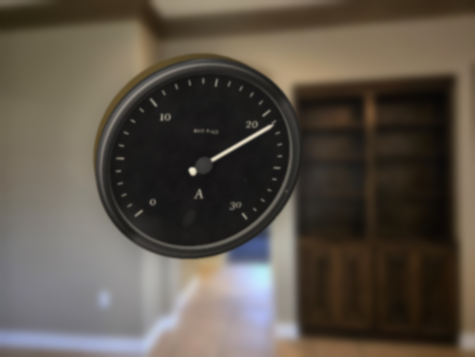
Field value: 21 A
